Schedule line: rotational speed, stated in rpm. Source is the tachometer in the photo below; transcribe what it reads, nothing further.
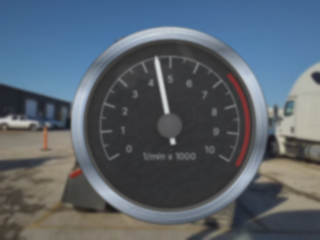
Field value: 4500 rpm
